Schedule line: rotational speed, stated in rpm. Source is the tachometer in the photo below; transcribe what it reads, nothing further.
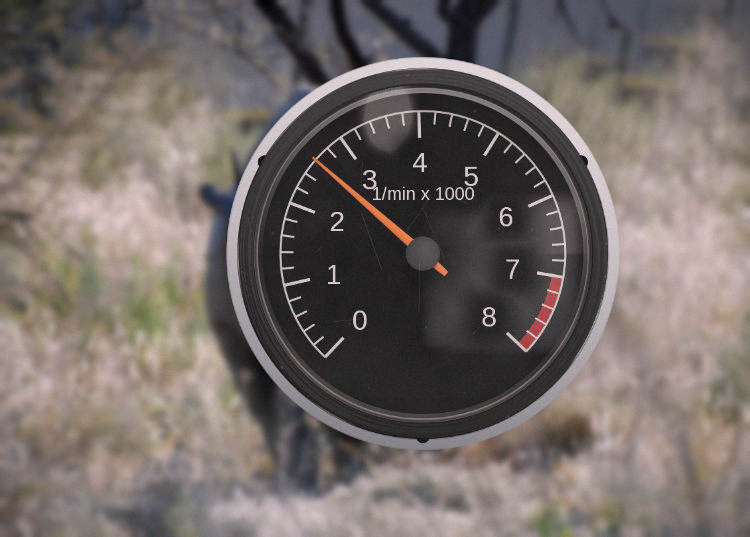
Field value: 2600 rpm
